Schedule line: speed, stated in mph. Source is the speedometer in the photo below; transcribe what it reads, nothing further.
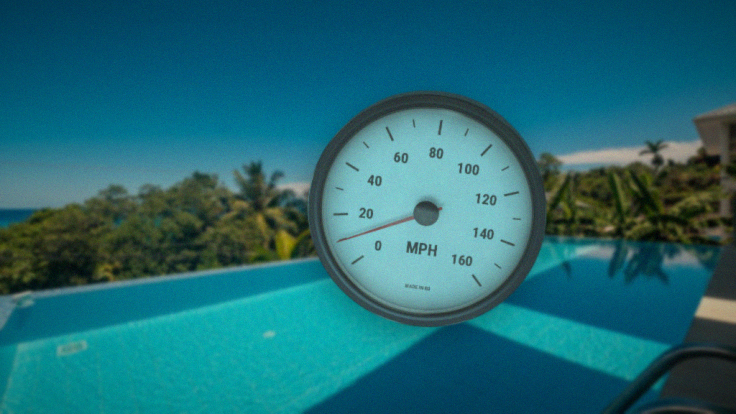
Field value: 10 mph
